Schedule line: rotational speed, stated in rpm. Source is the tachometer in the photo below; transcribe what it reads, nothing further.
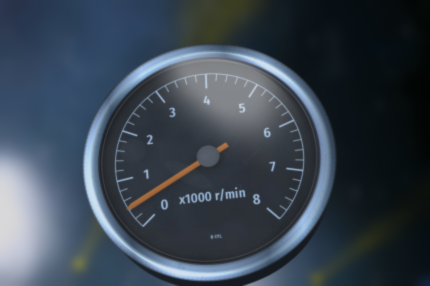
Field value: 400 rpm
